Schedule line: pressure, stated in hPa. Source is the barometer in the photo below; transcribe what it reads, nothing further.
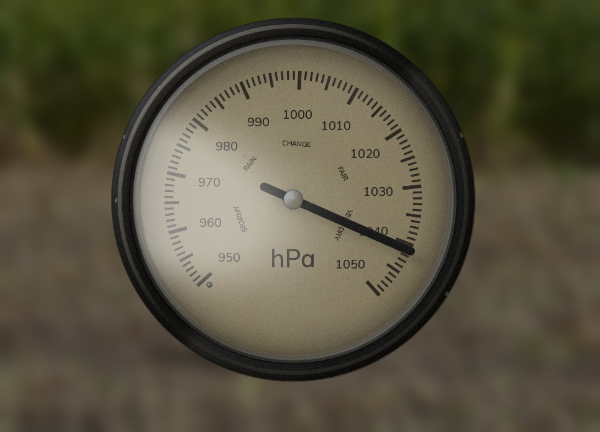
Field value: 1041 hPa
